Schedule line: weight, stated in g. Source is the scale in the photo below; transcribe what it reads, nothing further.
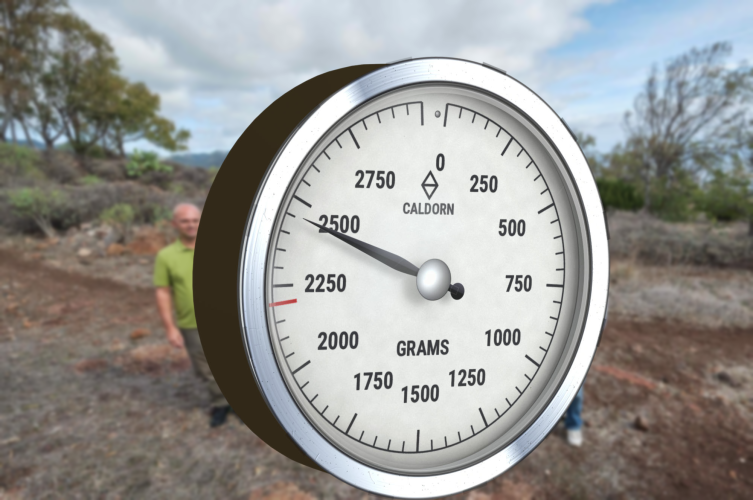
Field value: 2450 g
